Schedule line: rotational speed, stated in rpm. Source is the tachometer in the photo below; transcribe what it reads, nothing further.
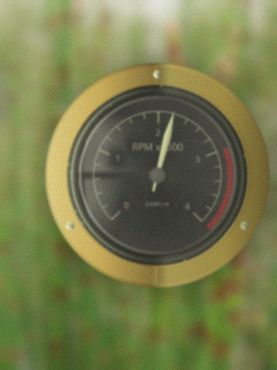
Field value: 2200 rpm
